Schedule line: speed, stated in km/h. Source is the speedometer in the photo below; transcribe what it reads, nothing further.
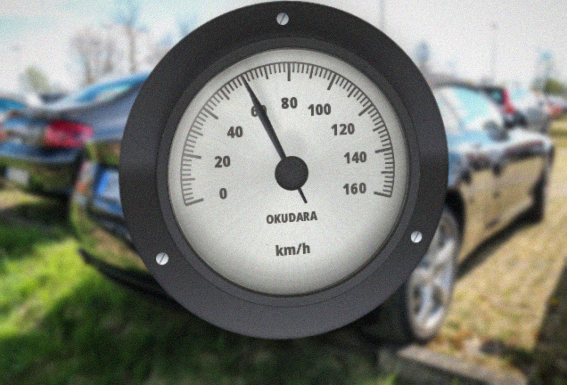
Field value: 60 km/h
